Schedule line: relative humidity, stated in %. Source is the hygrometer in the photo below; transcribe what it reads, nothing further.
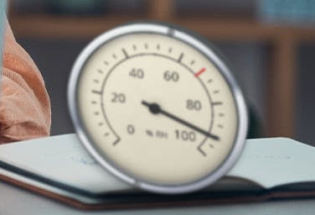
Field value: 92 %
